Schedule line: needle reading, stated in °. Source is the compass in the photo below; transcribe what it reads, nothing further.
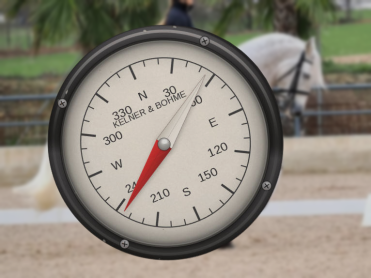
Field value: 235 °
